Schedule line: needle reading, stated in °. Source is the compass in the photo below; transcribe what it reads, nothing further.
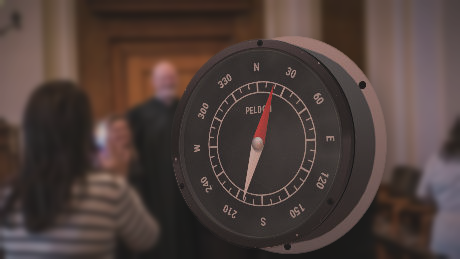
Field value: 20 °
